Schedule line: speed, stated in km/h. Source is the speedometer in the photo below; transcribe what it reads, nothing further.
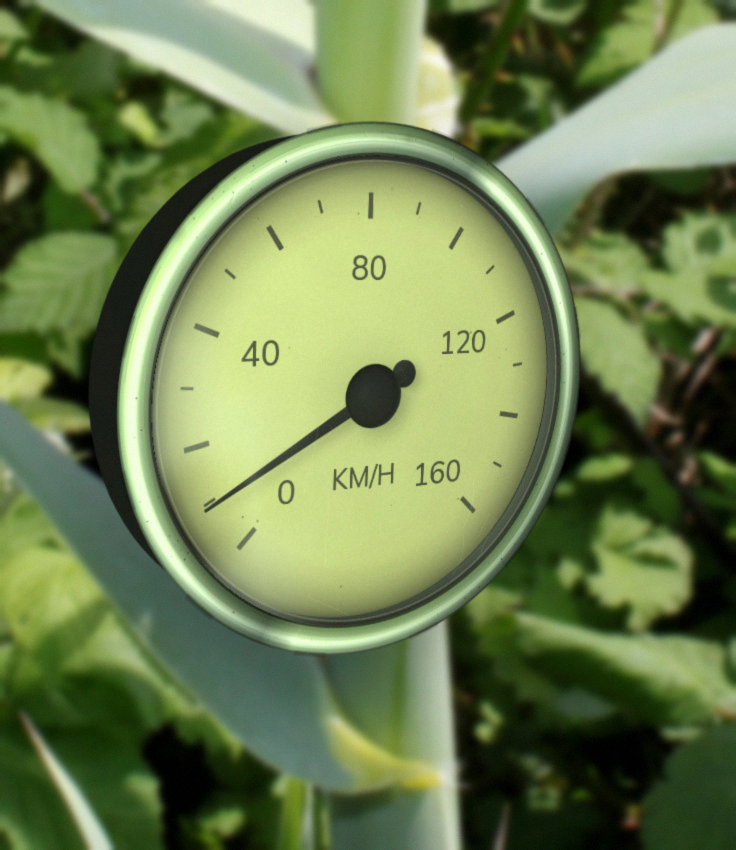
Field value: 10 km/h
